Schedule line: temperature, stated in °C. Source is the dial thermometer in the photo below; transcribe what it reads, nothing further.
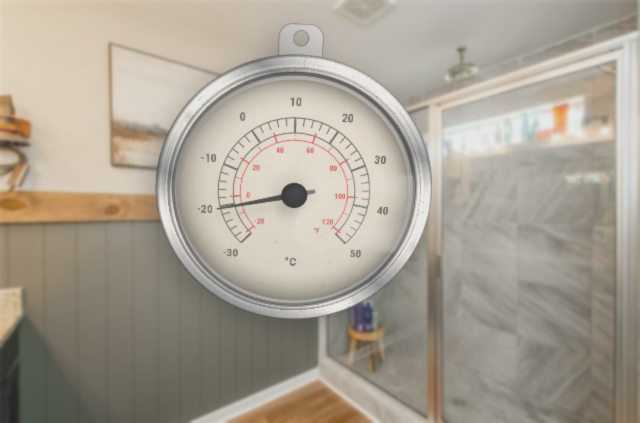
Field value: -20 °C
